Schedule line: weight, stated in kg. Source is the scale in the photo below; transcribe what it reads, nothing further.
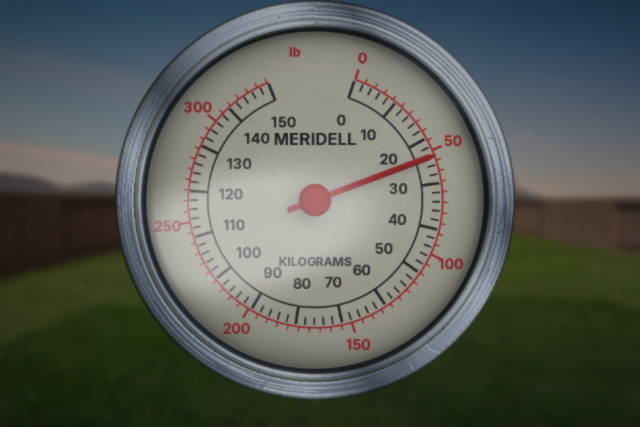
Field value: 24 kg
